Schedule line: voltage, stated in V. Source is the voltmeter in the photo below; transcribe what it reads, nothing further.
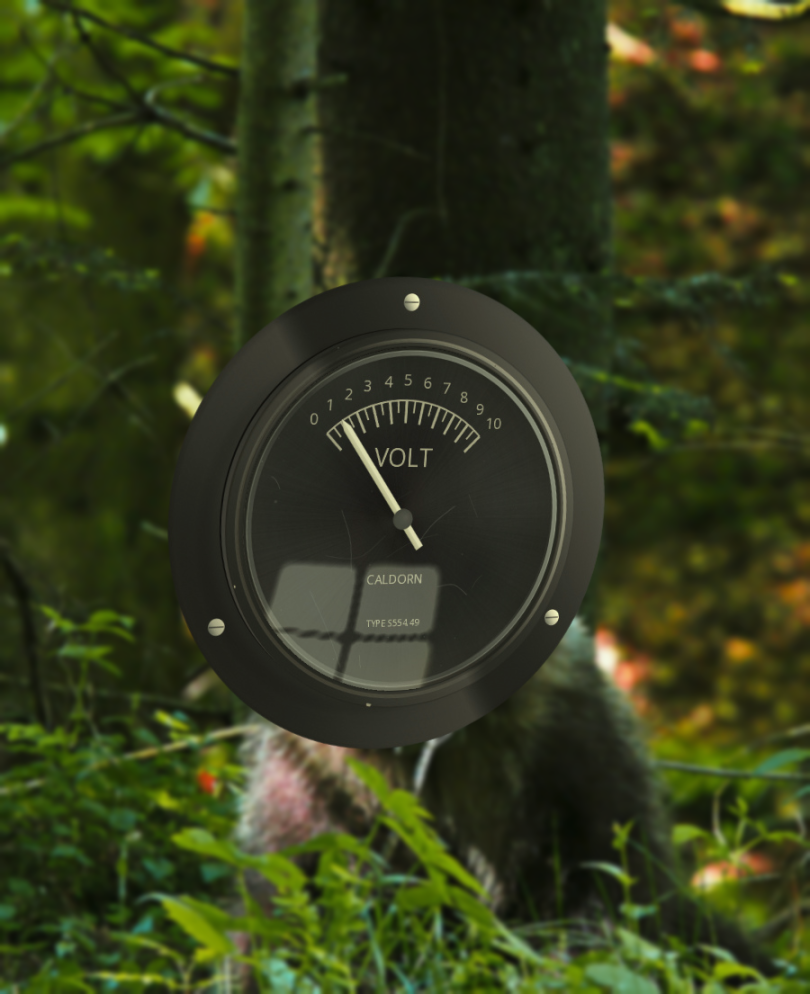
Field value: 1 V
